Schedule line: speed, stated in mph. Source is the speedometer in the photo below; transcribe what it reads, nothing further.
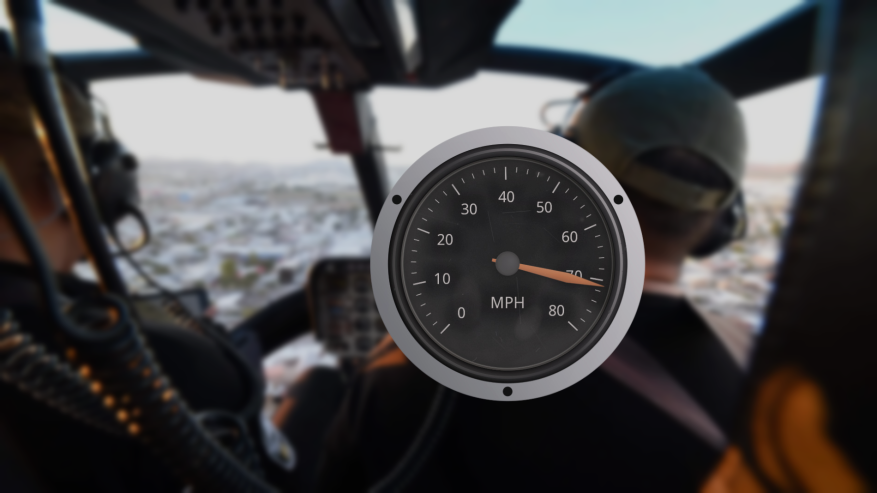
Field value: 71 mph
